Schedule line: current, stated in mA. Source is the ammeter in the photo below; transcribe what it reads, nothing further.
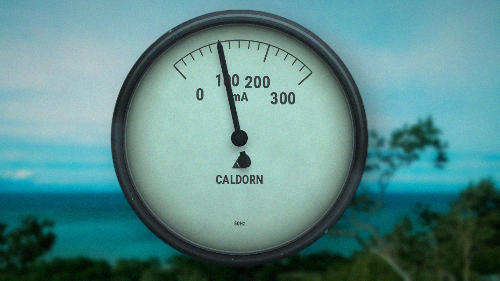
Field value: 100 mA
